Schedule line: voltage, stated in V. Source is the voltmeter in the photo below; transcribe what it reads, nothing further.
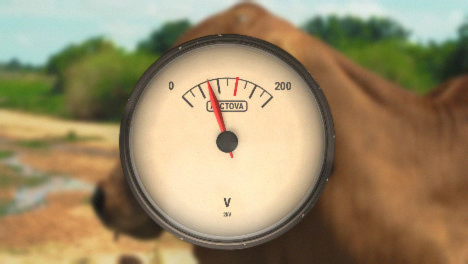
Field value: 60 V
